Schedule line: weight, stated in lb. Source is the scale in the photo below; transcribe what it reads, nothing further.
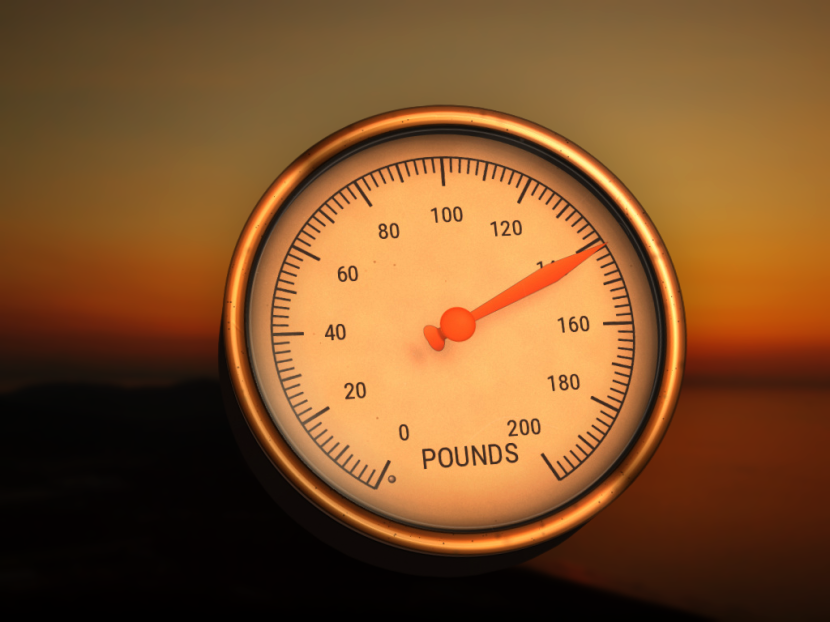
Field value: 142 lb
